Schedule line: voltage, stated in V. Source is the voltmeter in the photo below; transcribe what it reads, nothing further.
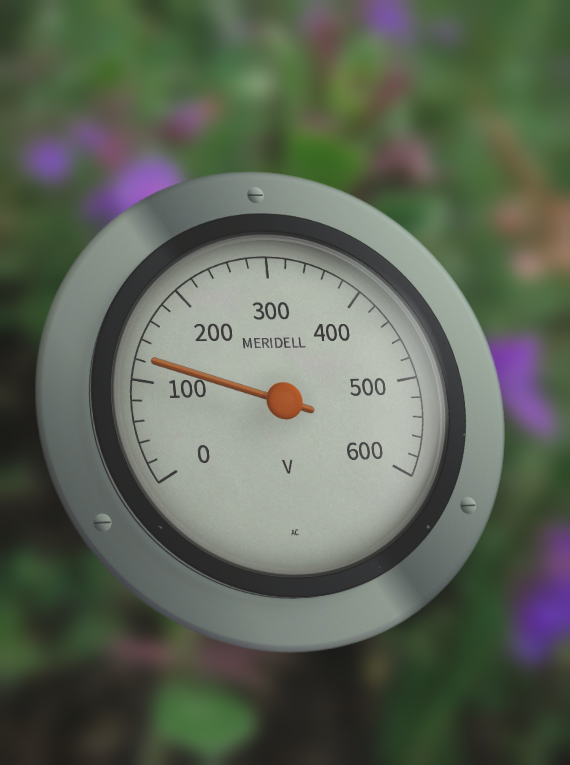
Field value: 120 V
